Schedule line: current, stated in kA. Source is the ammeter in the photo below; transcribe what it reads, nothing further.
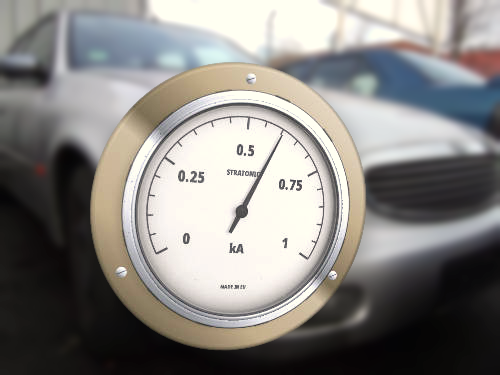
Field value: 0.6 kA
